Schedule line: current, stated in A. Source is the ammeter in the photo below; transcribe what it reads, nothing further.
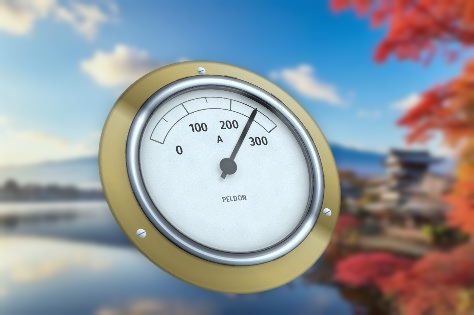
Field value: 250 A
